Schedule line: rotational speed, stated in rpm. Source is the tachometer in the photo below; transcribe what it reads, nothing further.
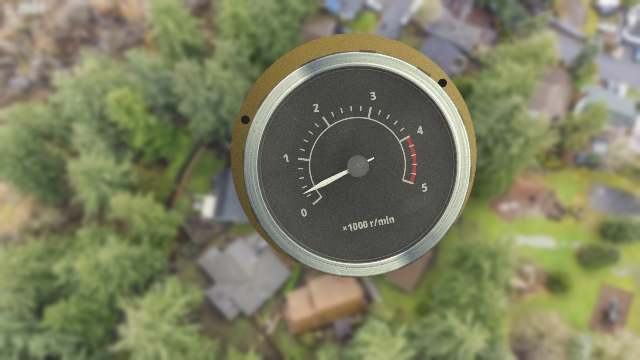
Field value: 300 rpm
